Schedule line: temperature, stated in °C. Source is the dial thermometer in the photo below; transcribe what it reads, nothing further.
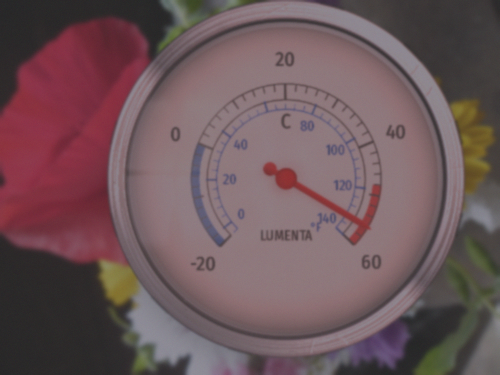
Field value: 56 °C
